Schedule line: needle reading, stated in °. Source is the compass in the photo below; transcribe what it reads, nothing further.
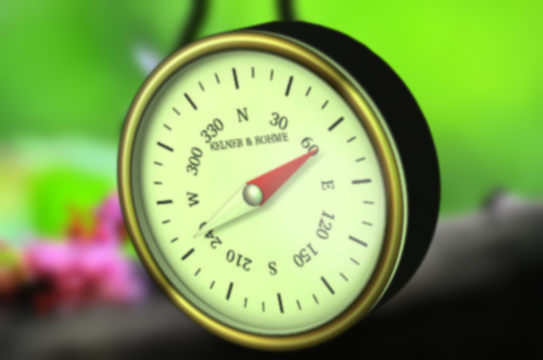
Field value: 65 °
